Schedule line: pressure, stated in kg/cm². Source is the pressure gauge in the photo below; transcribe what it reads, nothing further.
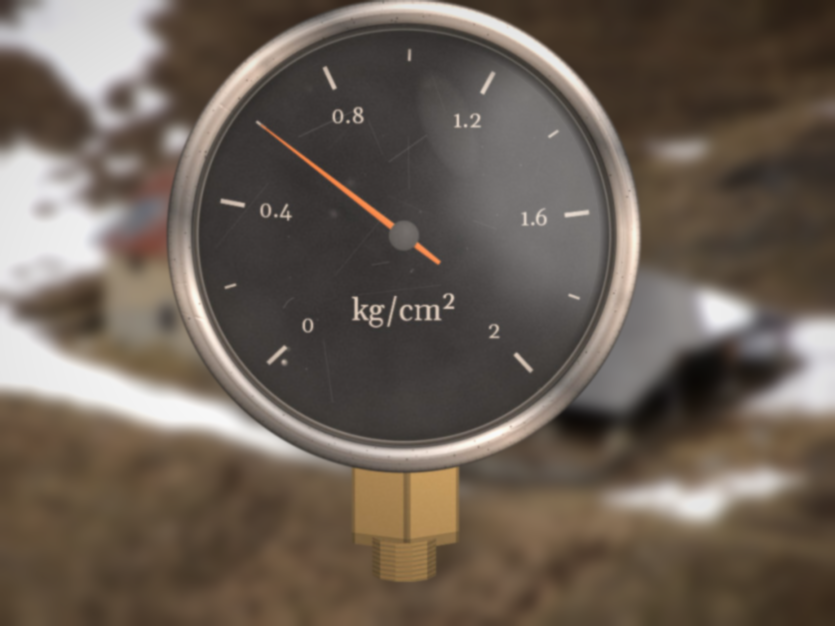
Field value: 0.6 kg/cm²
